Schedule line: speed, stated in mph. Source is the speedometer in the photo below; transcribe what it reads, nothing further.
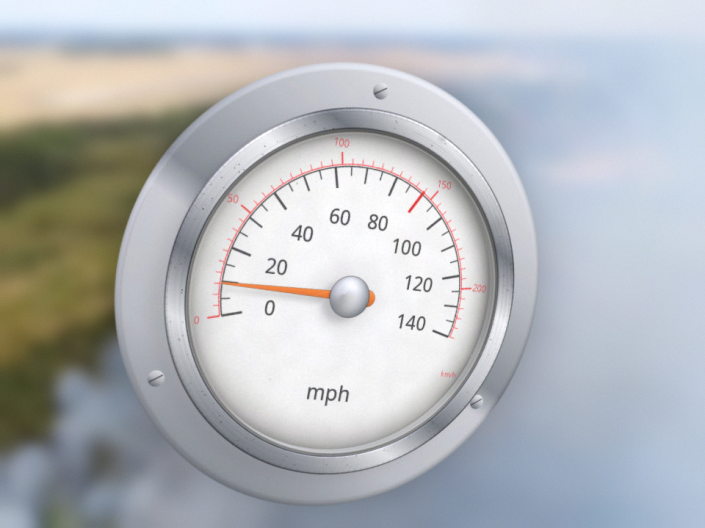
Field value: 10 mph
